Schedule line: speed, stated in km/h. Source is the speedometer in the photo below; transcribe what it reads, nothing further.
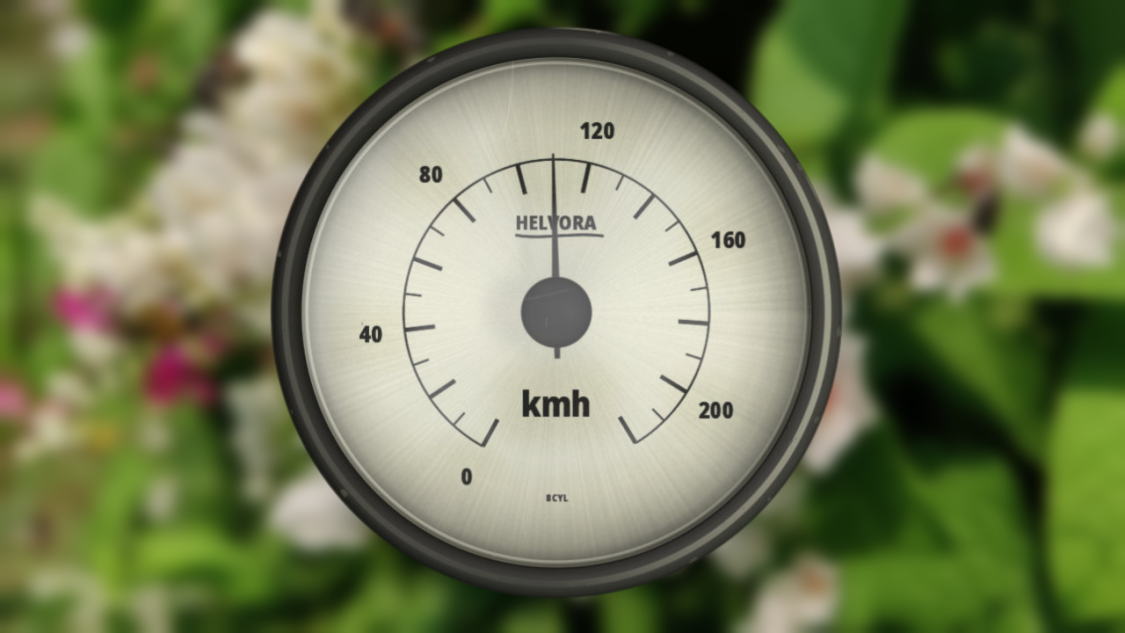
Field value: 110 km/h
